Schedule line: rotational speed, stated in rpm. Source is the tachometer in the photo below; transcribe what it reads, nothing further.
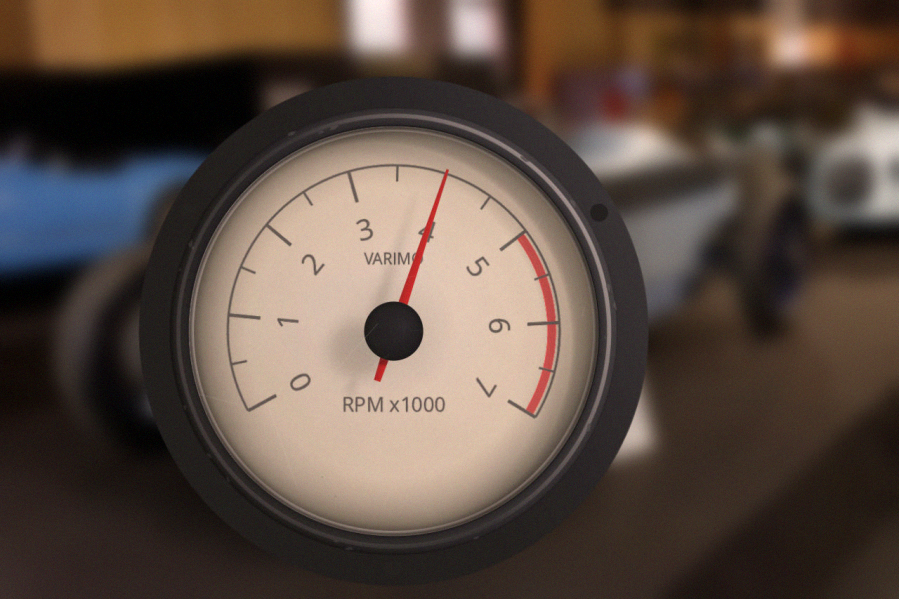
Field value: 4000 rpm
